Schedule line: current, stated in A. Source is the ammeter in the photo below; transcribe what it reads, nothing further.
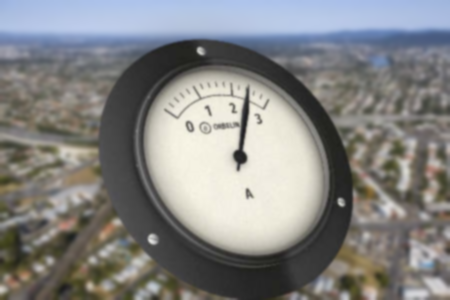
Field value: 2.4 A
